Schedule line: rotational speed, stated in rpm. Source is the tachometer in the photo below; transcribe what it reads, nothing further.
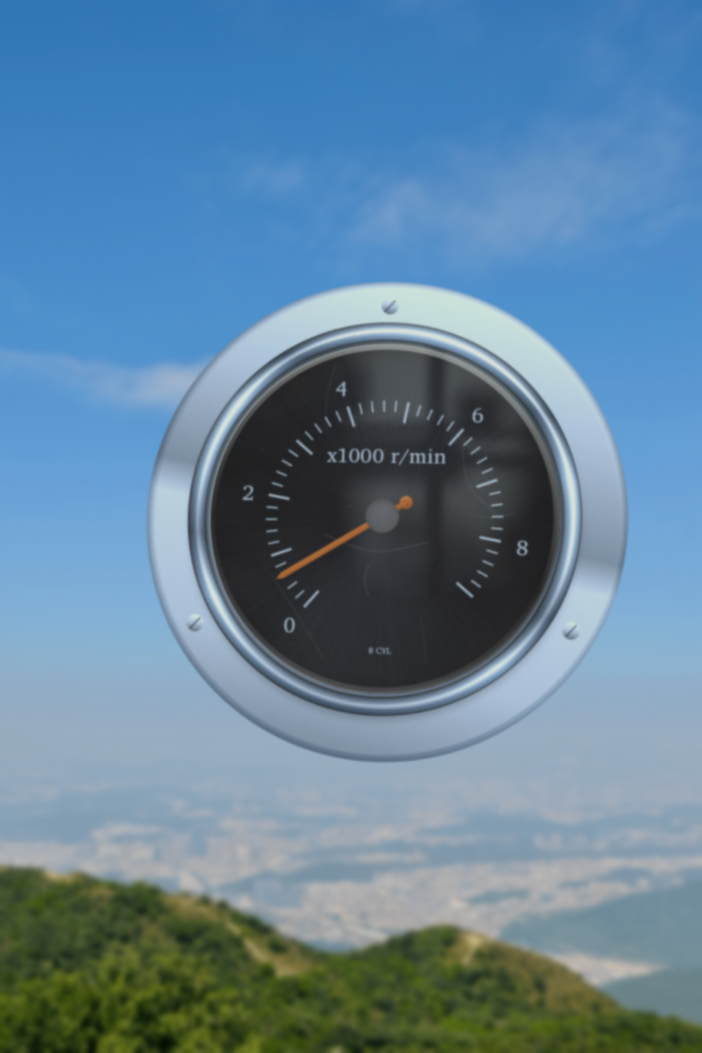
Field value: 600 rpm
